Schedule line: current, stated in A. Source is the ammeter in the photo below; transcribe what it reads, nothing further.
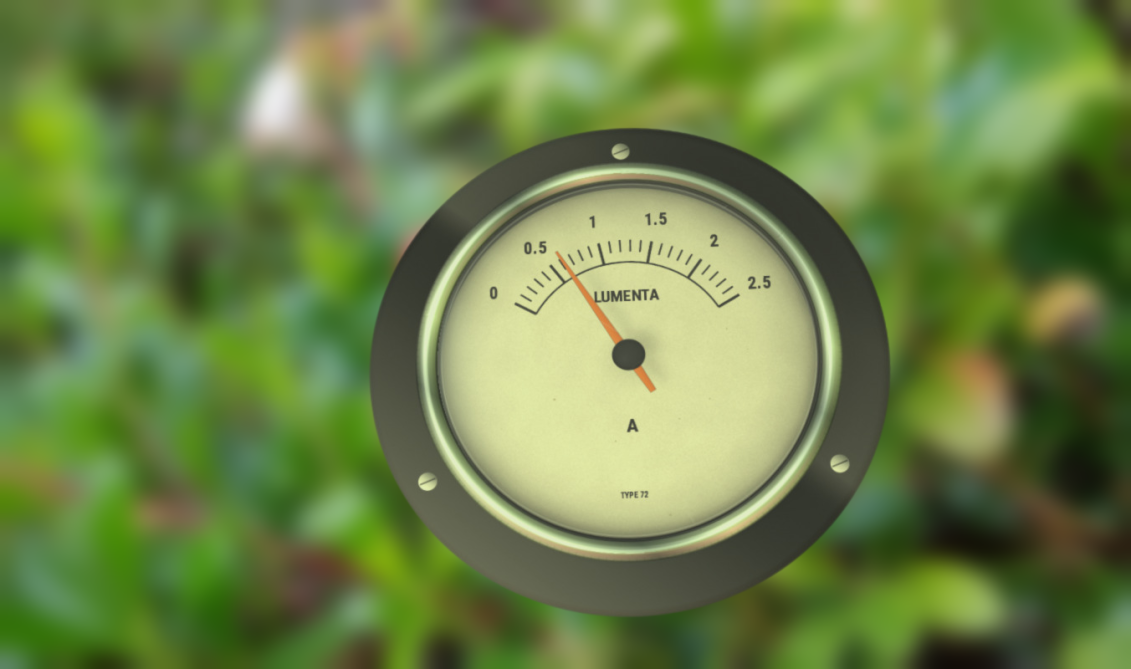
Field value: 0.6 A
